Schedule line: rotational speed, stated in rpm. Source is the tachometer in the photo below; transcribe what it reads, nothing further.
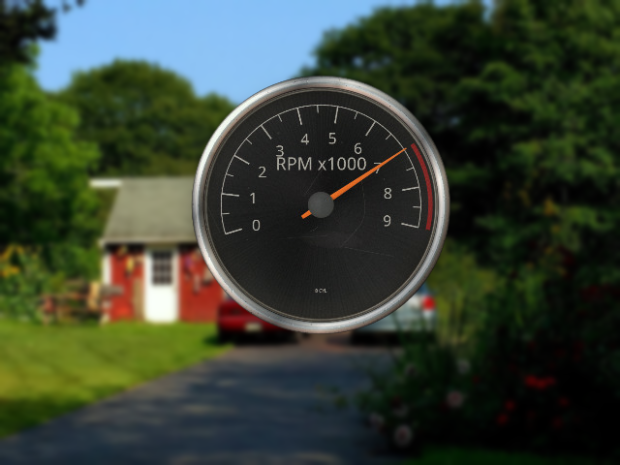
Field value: 7000 rpm
